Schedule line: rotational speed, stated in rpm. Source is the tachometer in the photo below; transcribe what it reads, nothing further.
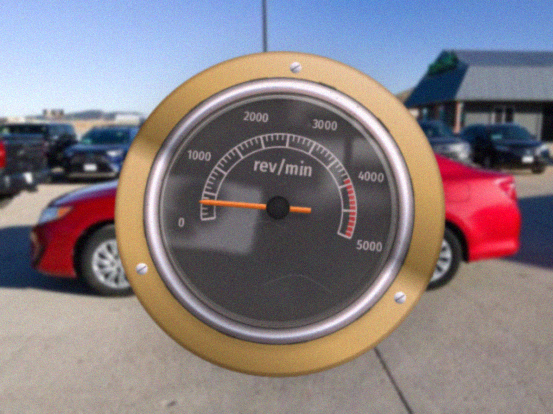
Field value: 300 rpm
